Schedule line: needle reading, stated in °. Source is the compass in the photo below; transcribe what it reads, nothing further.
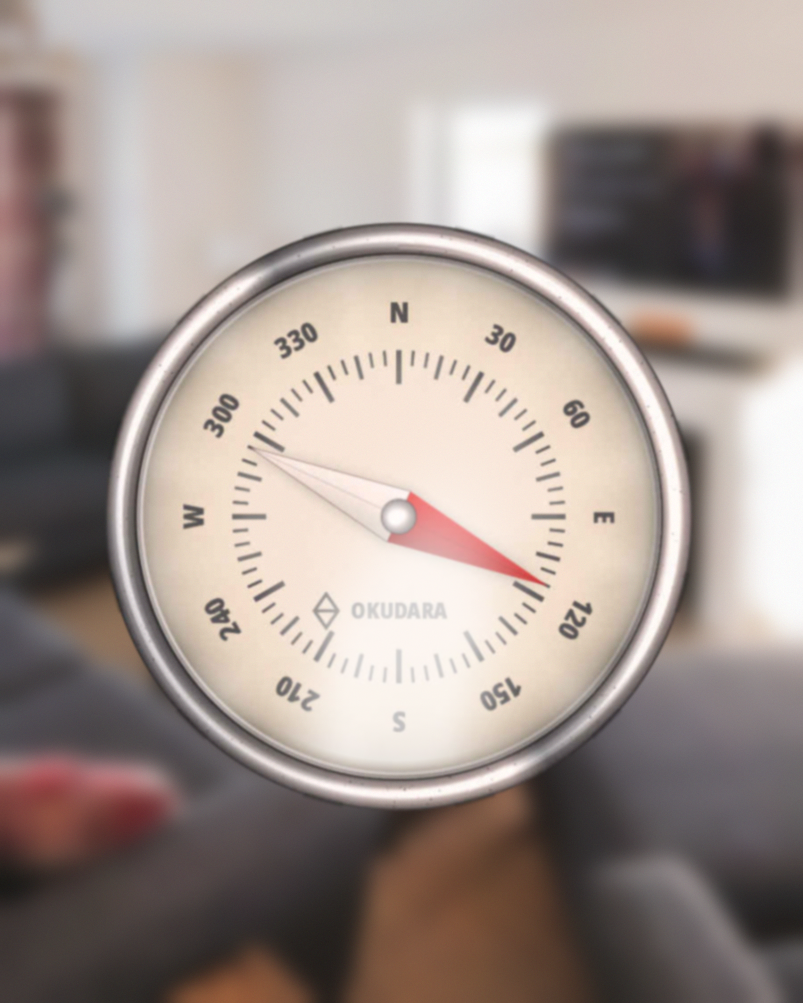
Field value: 115 °
